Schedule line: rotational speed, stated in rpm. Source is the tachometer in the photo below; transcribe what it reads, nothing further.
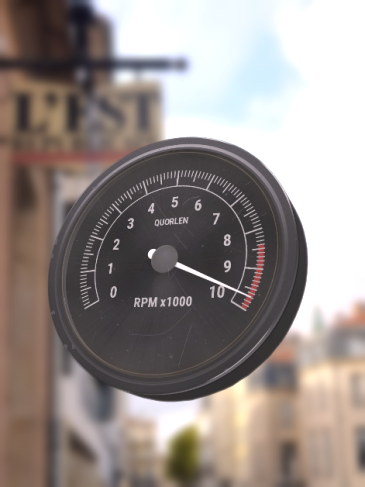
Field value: 9700 rpm
